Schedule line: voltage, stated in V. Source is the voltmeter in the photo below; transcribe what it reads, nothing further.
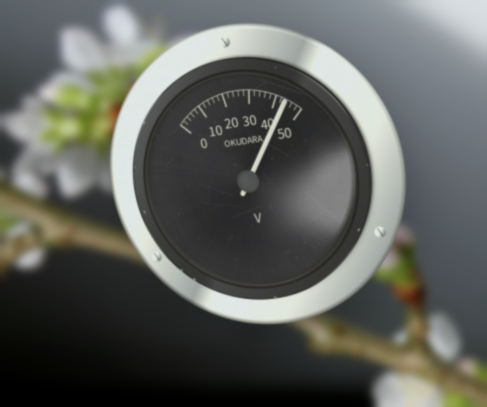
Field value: 44 V
